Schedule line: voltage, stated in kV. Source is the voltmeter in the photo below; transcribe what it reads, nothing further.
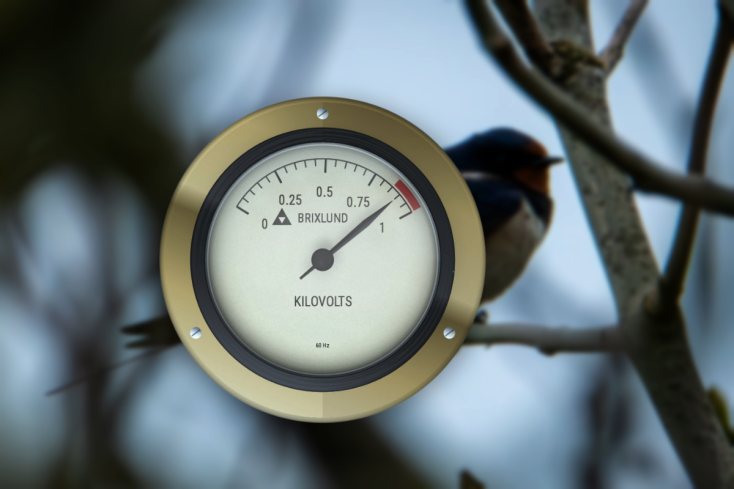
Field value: 0.9 kV
